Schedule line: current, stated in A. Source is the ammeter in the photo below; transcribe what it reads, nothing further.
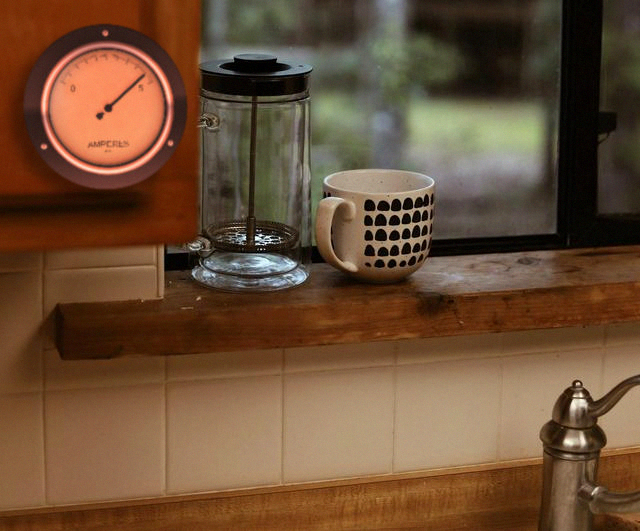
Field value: 4.5 A
